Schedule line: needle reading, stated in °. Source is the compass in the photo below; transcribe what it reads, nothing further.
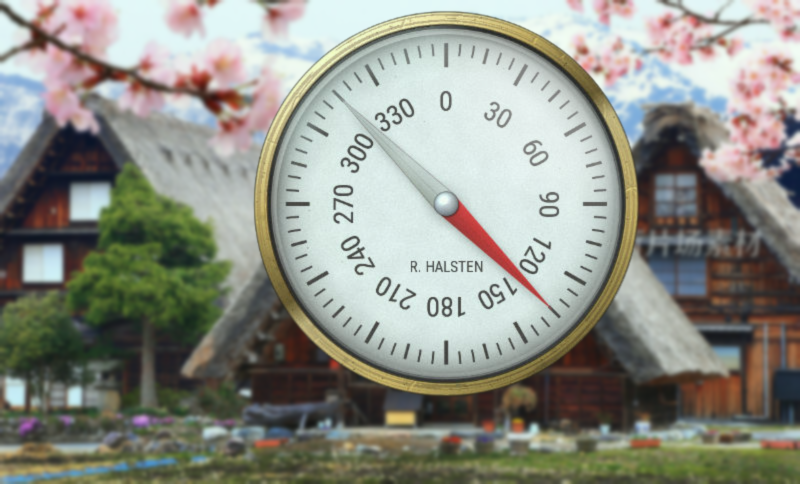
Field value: 135 °
